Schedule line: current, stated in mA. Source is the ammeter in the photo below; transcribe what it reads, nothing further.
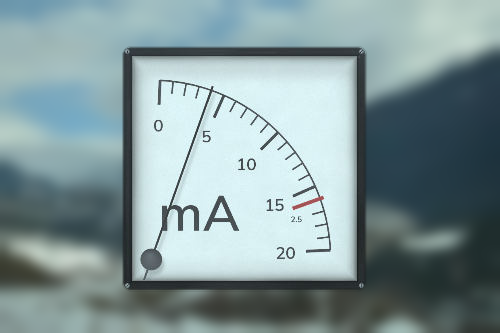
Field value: 4 mA
